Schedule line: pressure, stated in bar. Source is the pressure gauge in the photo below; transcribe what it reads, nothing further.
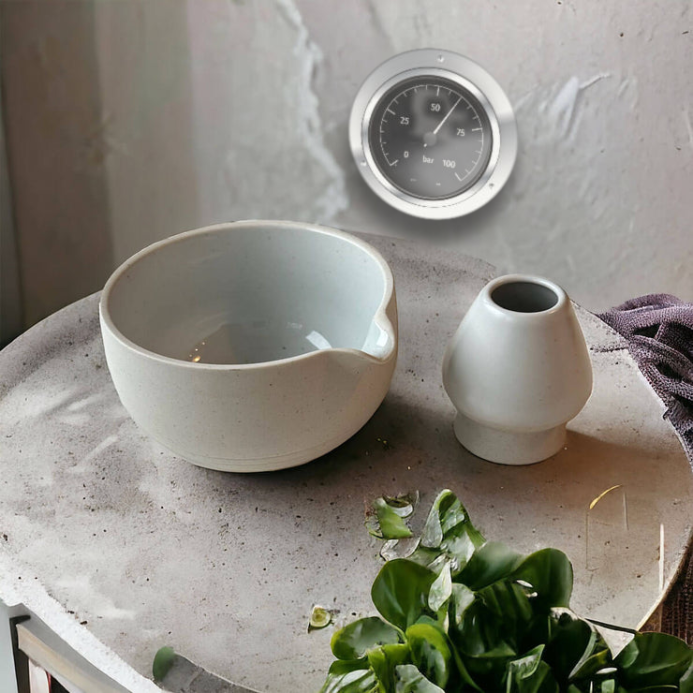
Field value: 60 bar
